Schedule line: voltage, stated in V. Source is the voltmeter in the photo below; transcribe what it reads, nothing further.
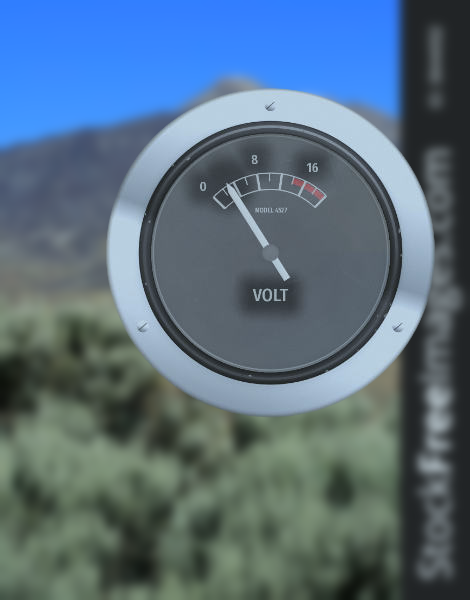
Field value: 3 V
